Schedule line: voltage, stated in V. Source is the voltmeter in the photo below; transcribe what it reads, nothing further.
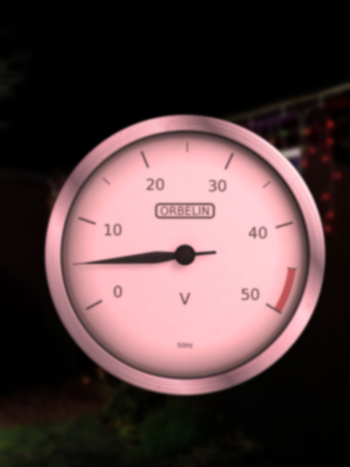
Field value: 5 V
